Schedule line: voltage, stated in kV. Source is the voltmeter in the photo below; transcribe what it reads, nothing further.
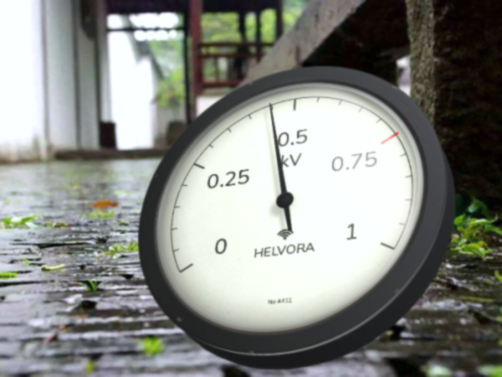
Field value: 0.45 kV
